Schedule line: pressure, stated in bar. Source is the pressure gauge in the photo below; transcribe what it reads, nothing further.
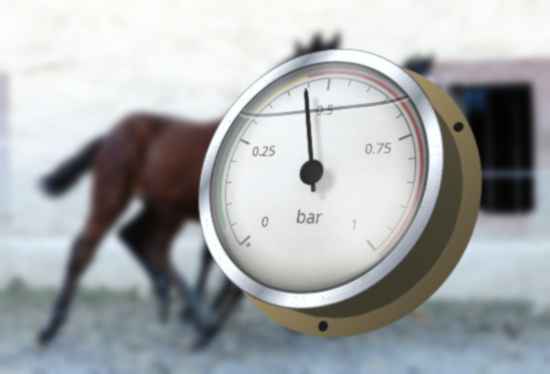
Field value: 0.45 bar
